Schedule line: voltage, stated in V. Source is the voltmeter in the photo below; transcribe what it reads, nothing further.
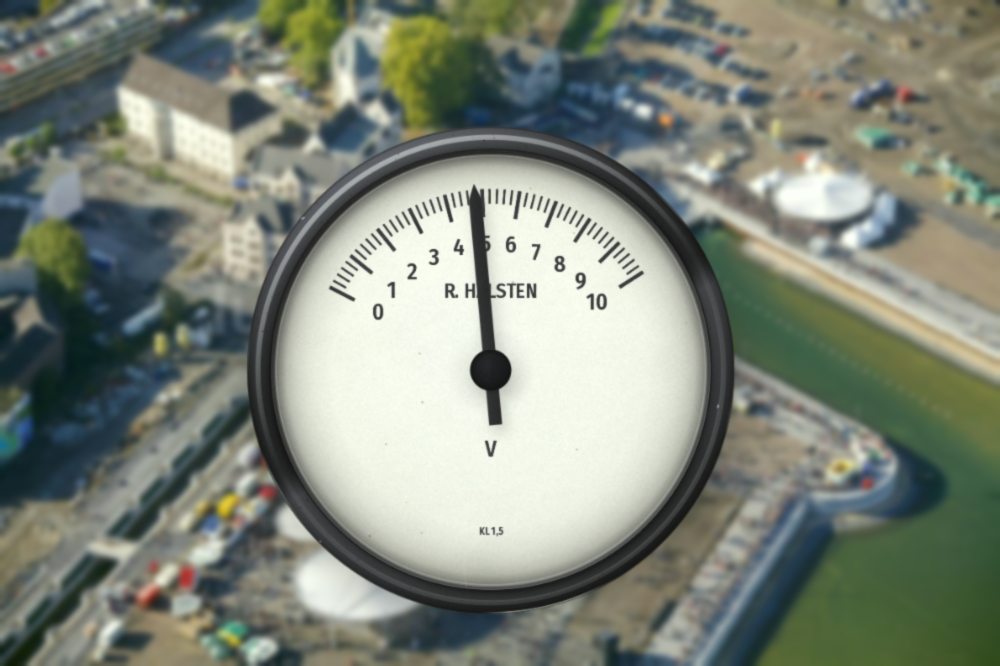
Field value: 4.8 V
